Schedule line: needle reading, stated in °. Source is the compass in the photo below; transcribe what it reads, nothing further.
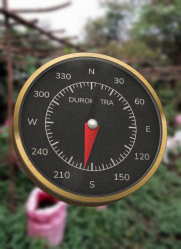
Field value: 190 °
